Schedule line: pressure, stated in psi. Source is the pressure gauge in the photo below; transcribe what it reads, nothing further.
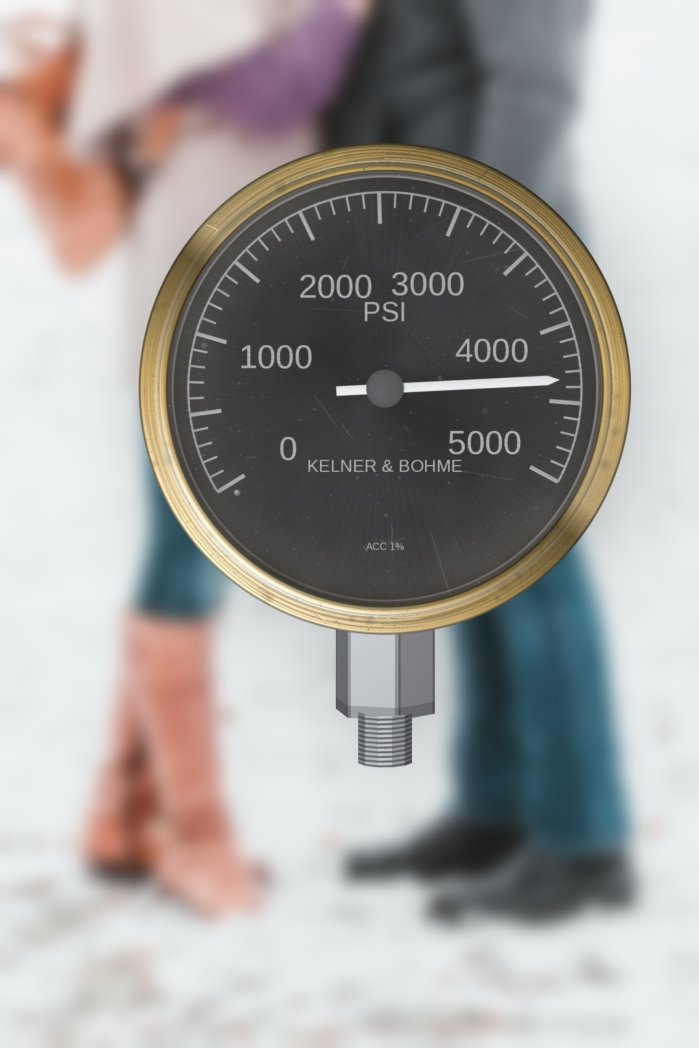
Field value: 4350 psi
